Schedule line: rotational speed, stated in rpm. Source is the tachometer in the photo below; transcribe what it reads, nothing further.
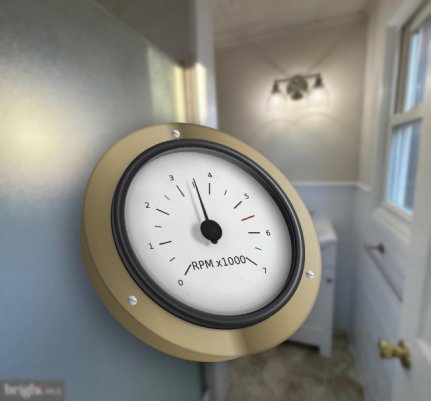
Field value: 3500 rpm
